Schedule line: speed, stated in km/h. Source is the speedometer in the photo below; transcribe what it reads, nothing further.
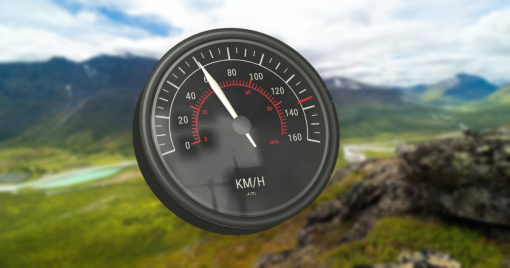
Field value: 60 km/h
